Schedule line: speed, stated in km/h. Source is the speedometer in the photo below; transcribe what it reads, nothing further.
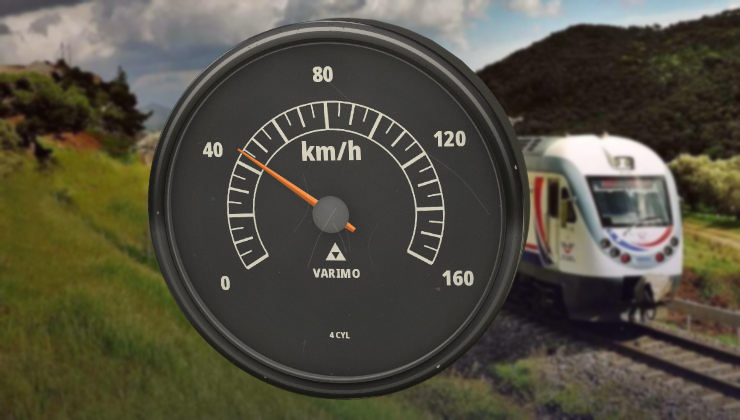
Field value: 45 km/h
